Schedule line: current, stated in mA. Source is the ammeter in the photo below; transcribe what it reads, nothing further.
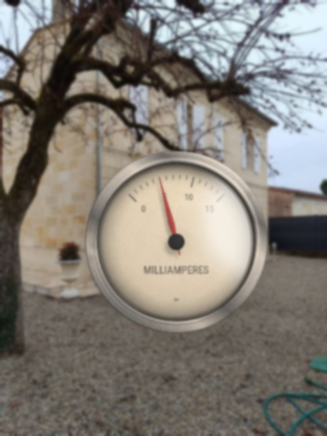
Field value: 5 mA
